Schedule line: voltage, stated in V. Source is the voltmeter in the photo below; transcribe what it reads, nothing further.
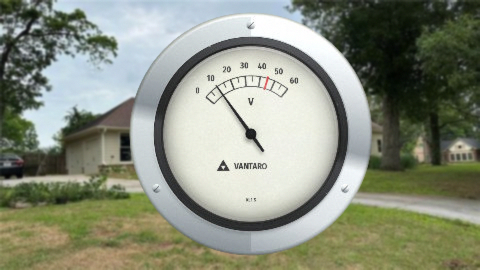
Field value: 10 V
